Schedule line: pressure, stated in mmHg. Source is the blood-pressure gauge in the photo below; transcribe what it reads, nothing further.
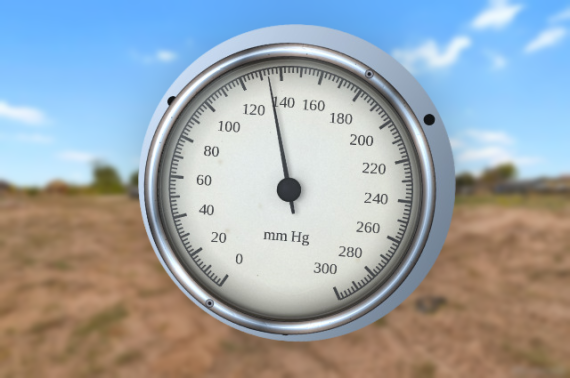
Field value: 134 mmHg
